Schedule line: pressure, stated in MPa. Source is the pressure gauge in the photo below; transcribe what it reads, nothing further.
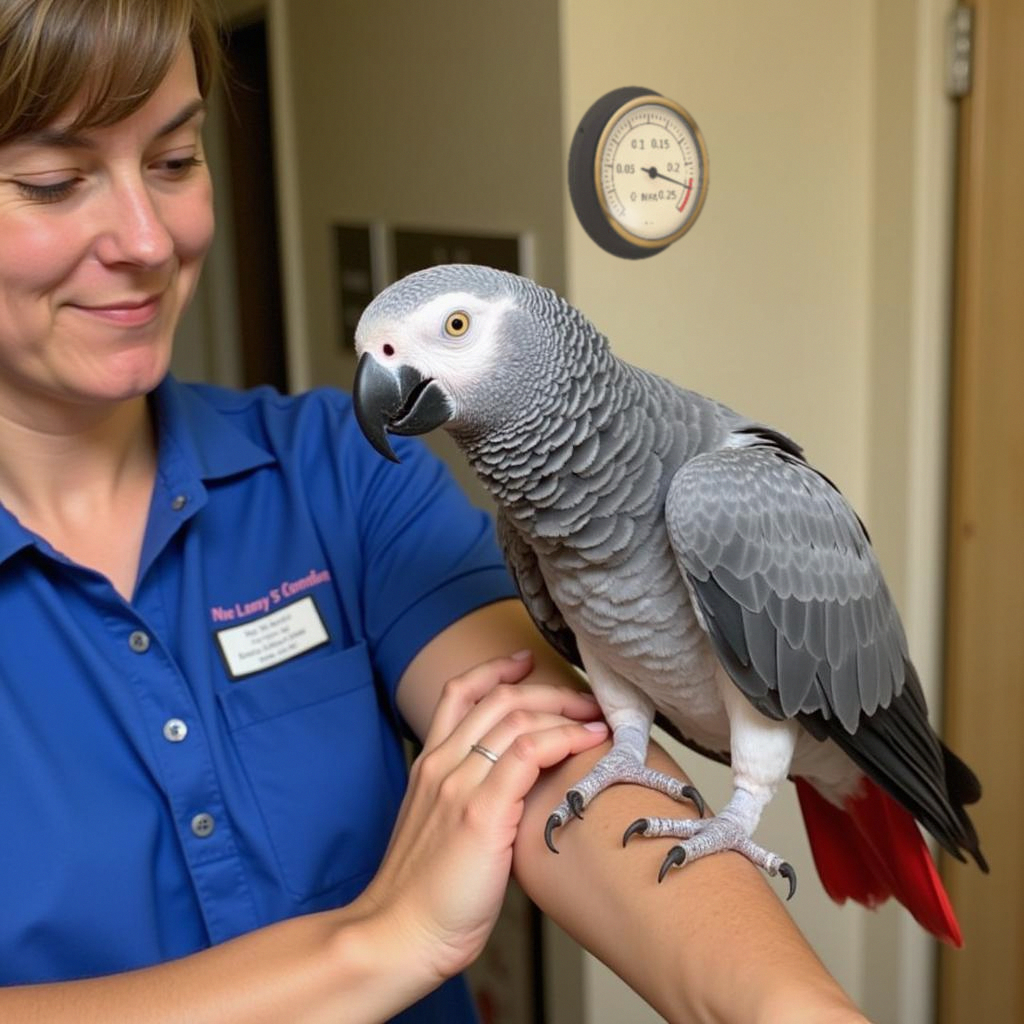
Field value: 0.225 MPa
